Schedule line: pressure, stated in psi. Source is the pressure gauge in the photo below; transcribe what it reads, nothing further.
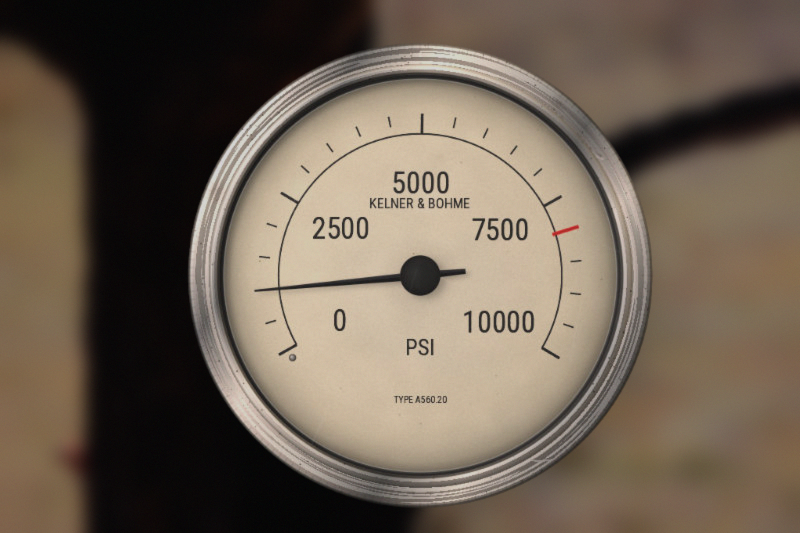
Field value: 1000 psi
